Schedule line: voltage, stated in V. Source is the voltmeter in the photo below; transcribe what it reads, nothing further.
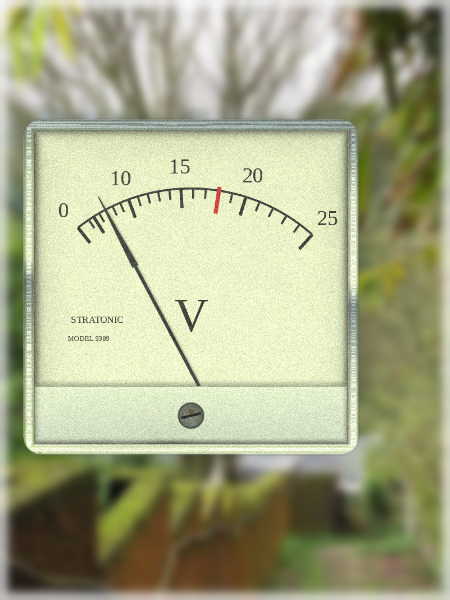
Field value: 7 V
